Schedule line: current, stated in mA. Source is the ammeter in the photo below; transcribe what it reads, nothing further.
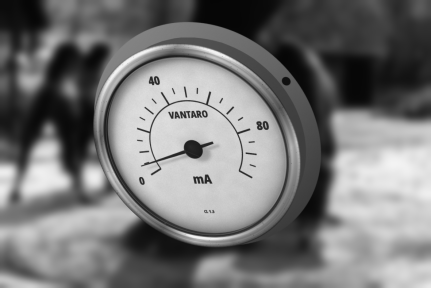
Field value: 5 mA
